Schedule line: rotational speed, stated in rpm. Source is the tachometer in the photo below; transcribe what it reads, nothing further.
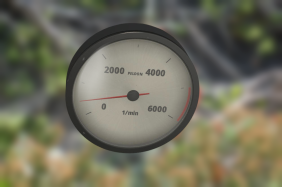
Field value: 500 rpm
